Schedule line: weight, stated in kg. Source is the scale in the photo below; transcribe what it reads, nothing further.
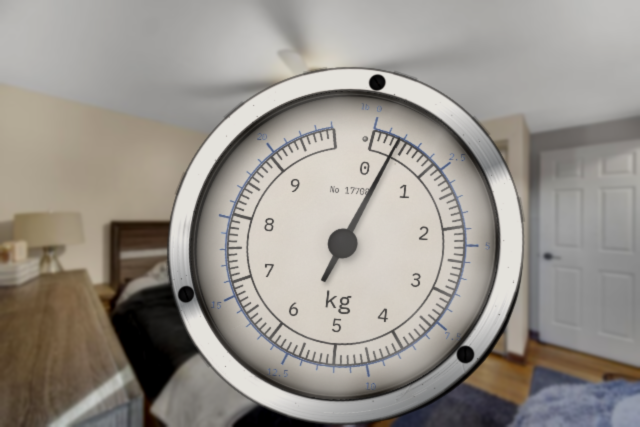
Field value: 0.4 kg
